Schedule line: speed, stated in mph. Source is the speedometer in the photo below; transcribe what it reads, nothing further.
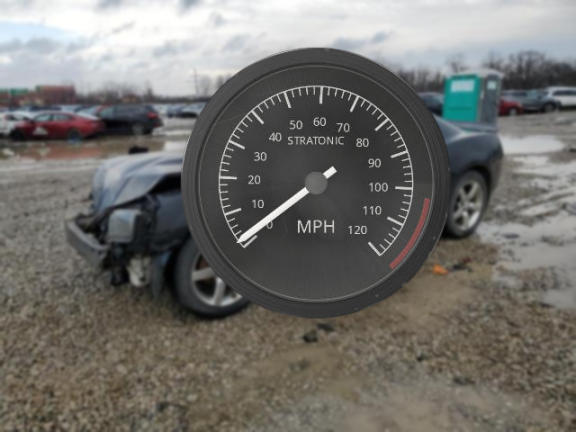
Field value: 2 mph
